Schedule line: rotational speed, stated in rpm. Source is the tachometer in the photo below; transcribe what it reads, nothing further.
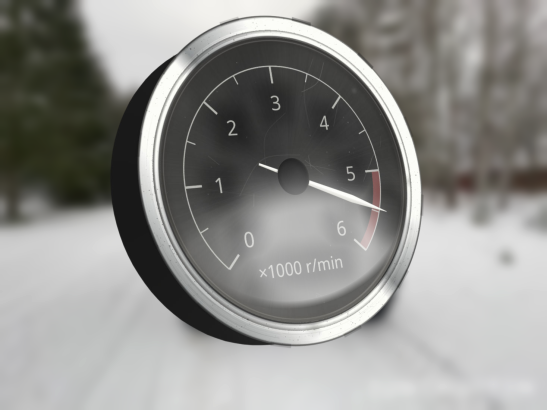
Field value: 5500 rpm
